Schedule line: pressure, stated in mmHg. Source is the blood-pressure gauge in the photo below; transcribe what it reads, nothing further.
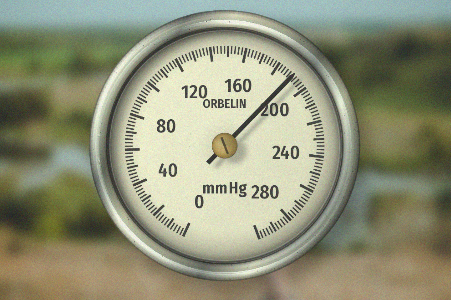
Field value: 190 mmHg
